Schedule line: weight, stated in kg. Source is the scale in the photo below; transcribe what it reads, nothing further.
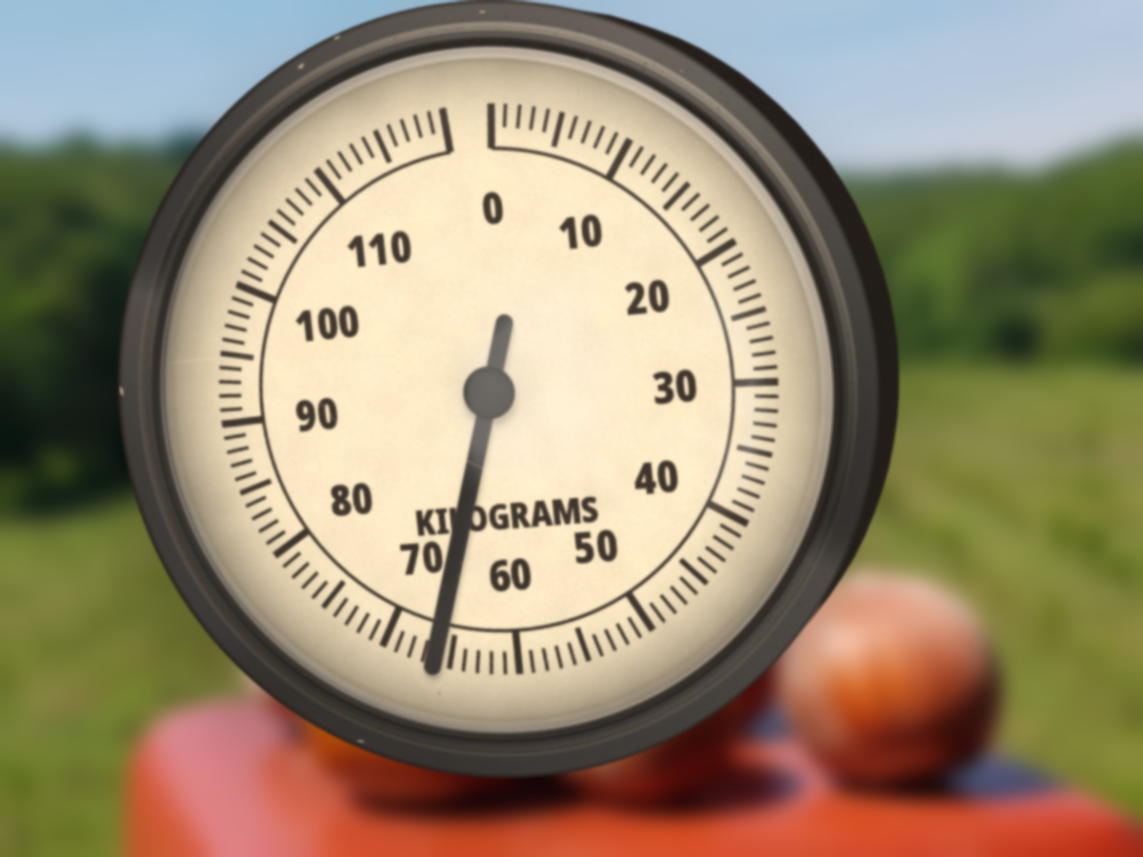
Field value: 66 kg
